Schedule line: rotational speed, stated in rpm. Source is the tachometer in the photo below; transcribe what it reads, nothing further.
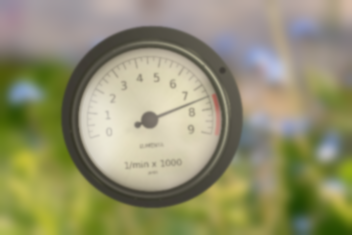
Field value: 7500 rpm
